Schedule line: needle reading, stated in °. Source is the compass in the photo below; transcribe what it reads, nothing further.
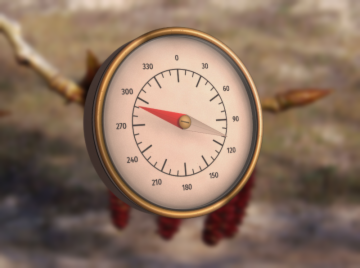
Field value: 290 °
